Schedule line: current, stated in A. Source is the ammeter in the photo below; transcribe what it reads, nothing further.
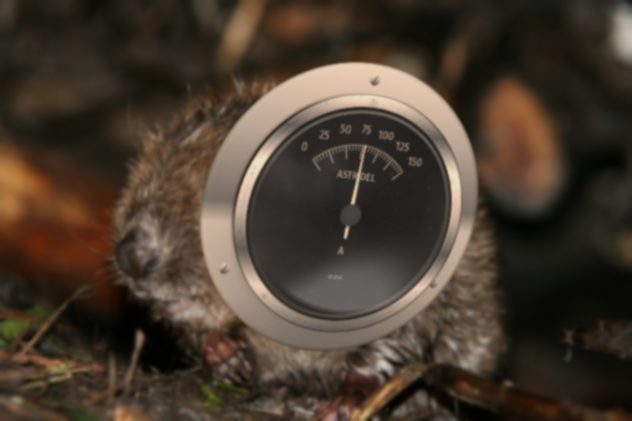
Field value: 75 A
